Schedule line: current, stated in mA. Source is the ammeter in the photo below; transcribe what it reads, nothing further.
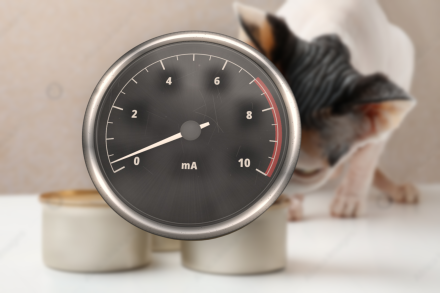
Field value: 0.25 mA
